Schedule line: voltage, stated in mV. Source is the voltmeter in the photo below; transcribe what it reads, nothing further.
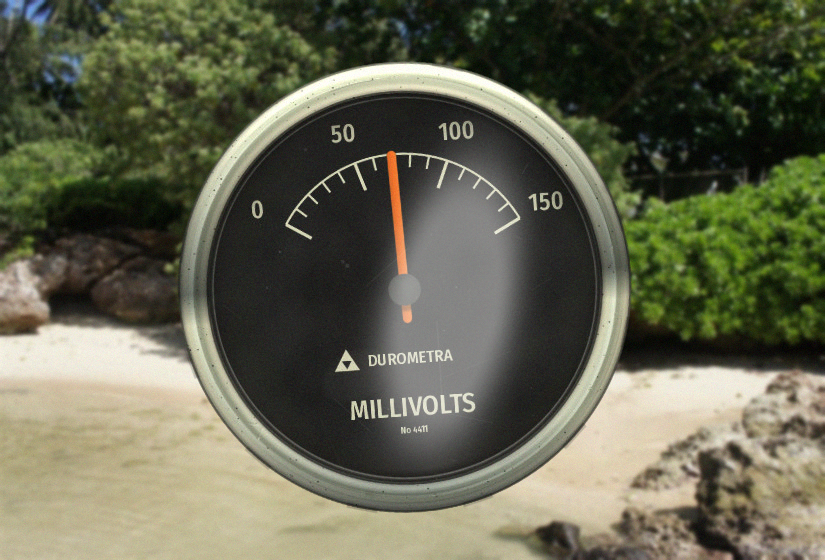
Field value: 70 mV
